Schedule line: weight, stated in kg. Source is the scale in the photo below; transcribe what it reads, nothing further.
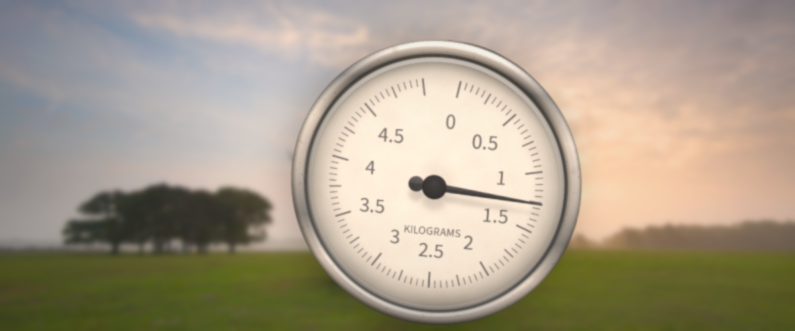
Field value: 1.25 kg
